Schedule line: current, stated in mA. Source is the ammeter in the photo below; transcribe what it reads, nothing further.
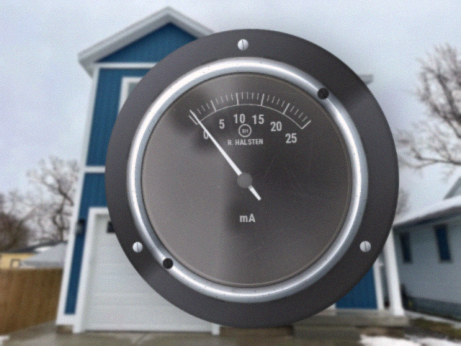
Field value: 1 mA
